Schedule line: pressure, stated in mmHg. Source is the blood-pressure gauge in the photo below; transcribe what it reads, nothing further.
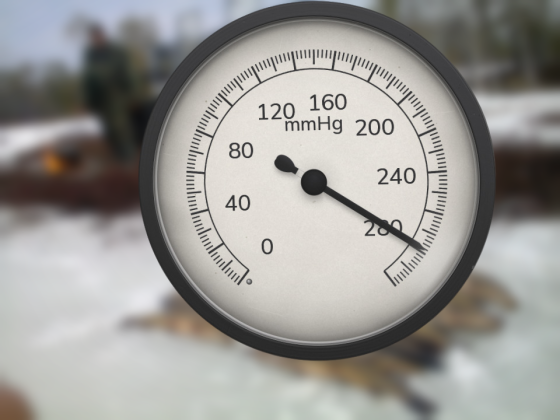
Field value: 278 mmHg
